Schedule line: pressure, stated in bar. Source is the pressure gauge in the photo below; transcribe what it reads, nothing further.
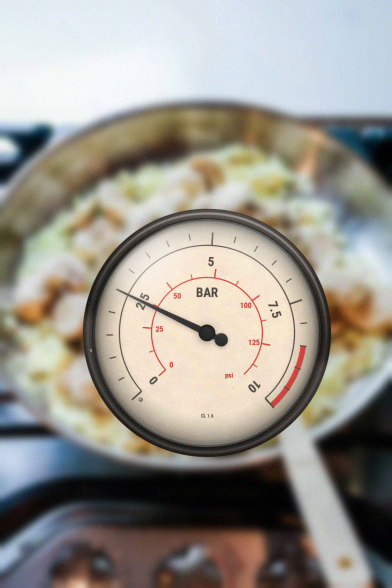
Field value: 2.5 bar
